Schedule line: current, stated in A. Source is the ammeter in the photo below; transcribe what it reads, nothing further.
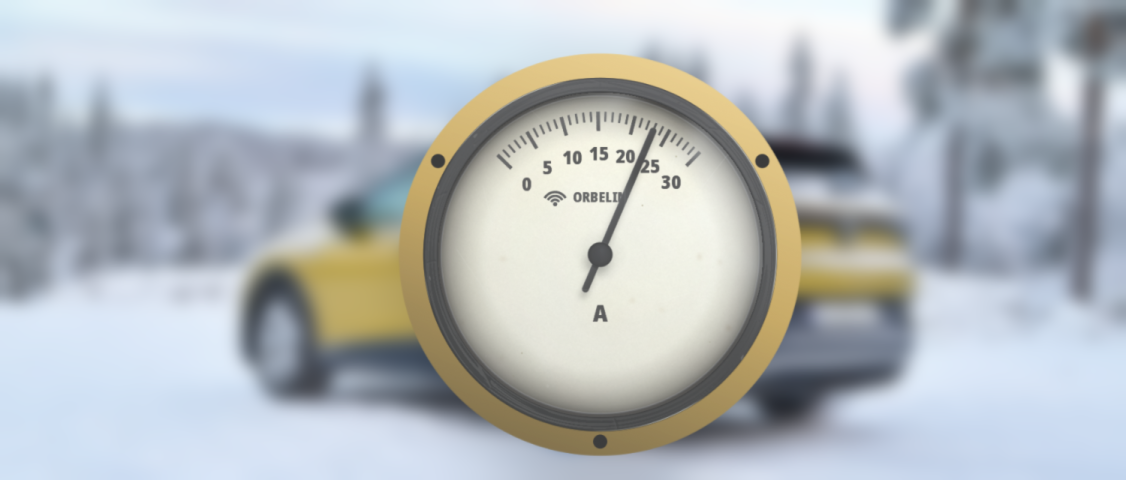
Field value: 23 A
